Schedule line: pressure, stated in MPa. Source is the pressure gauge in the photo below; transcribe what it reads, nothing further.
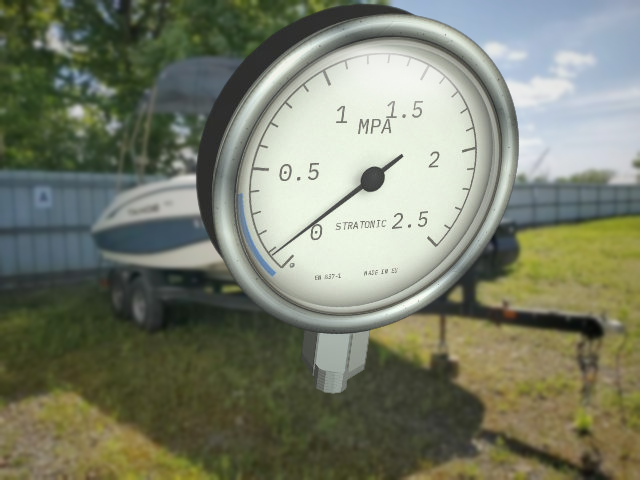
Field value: 0.1 MPa
